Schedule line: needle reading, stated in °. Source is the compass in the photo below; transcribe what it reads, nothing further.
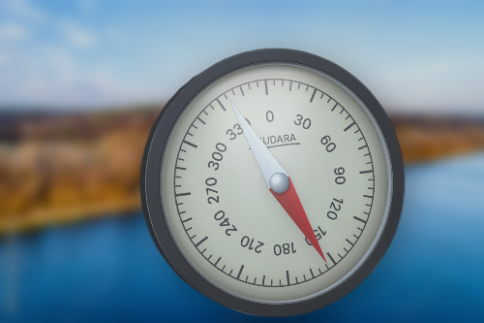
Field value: 155 °
